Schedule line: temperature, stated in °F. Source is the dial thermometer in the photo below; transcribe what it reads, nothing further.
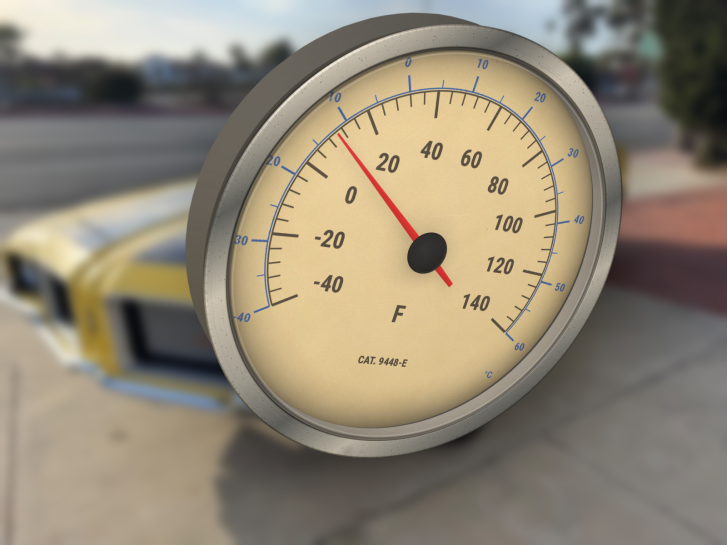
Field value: 10 °F
